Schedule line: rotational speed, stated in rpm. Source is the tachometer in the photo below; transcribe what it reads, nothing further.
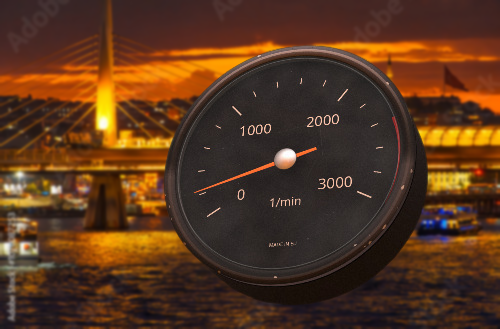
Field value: 200 rpm
